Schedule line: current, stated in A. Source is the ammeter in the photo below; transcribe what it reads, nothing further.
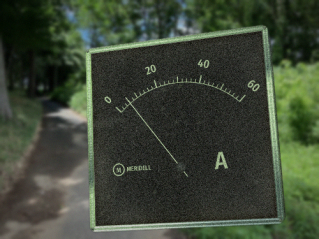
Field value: 6 A
